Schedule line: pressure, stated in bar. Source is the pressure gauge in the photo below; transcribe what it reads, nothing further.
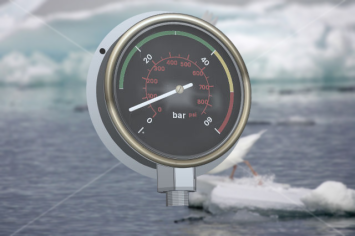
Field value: 5 bar
